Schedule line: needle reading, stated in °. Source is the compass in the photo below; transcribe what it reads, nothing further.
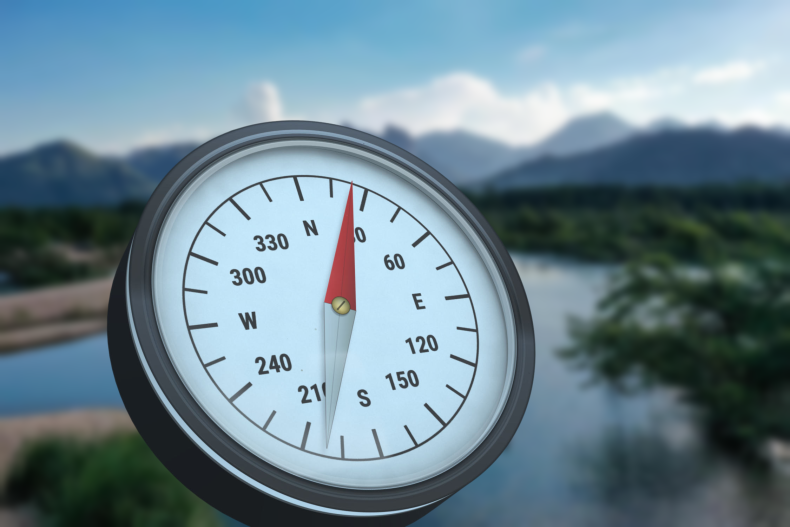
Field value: 22.5 °
